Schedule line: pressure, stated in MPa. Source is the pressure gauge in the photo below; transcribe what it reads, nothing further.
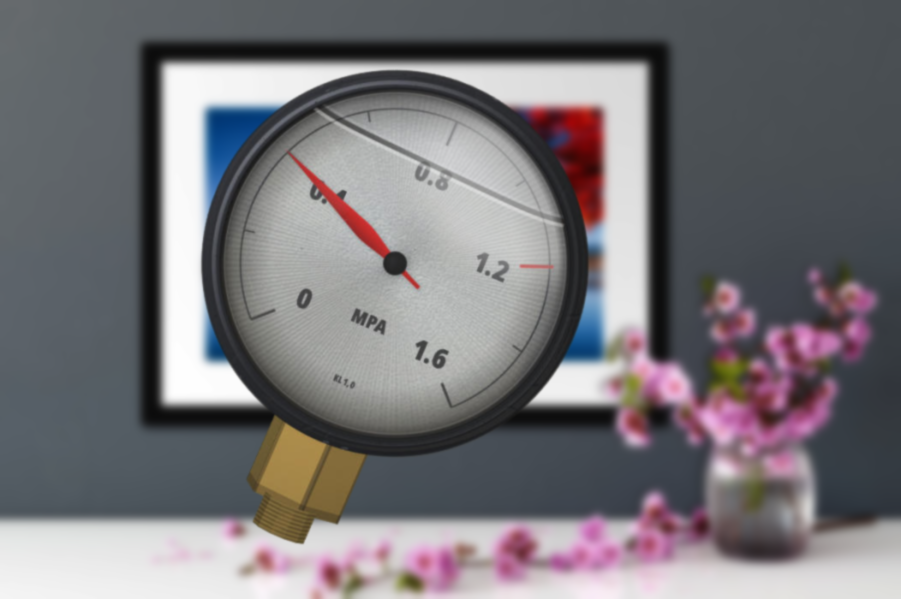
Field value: 0.4 MPa
